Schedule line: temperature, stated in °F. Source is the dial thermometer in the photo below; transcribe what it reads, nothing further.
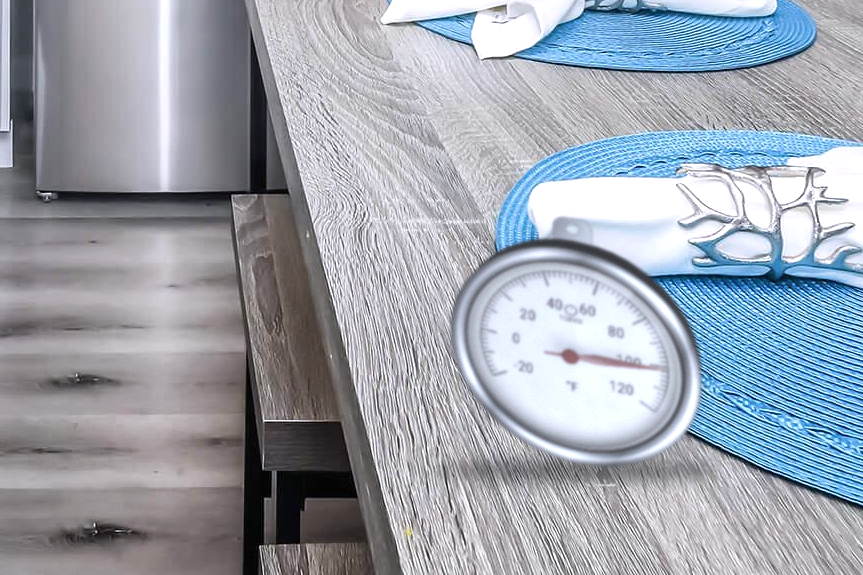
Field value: 100 °F
